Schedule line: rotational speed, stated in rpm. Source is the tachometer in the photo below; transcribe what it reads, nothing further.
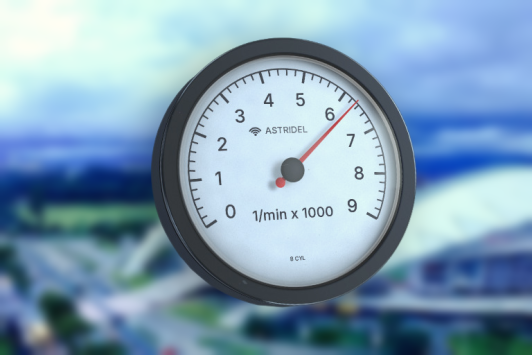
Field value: 6300 rpm
